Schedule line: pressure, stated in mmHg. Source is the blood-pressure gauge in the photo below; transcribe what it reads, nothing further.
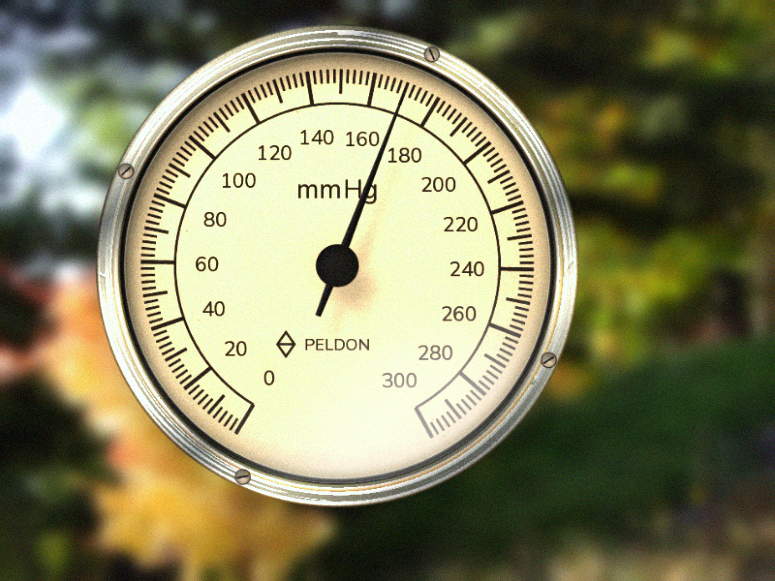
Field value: 170 mmHg
